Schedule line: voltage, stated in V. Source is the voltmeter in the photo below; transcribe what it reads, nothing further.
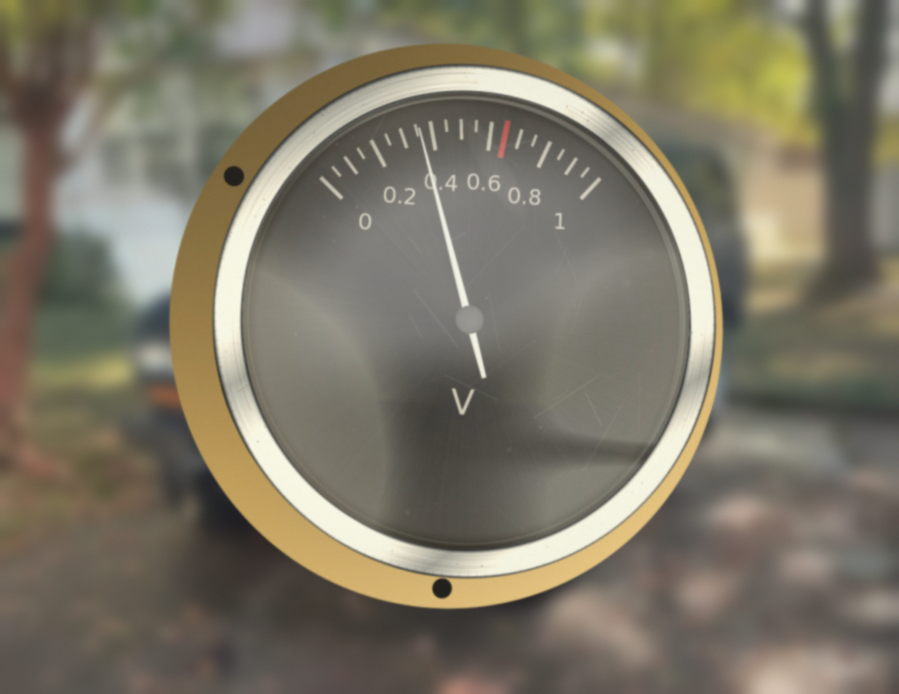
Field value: 0.35 V
